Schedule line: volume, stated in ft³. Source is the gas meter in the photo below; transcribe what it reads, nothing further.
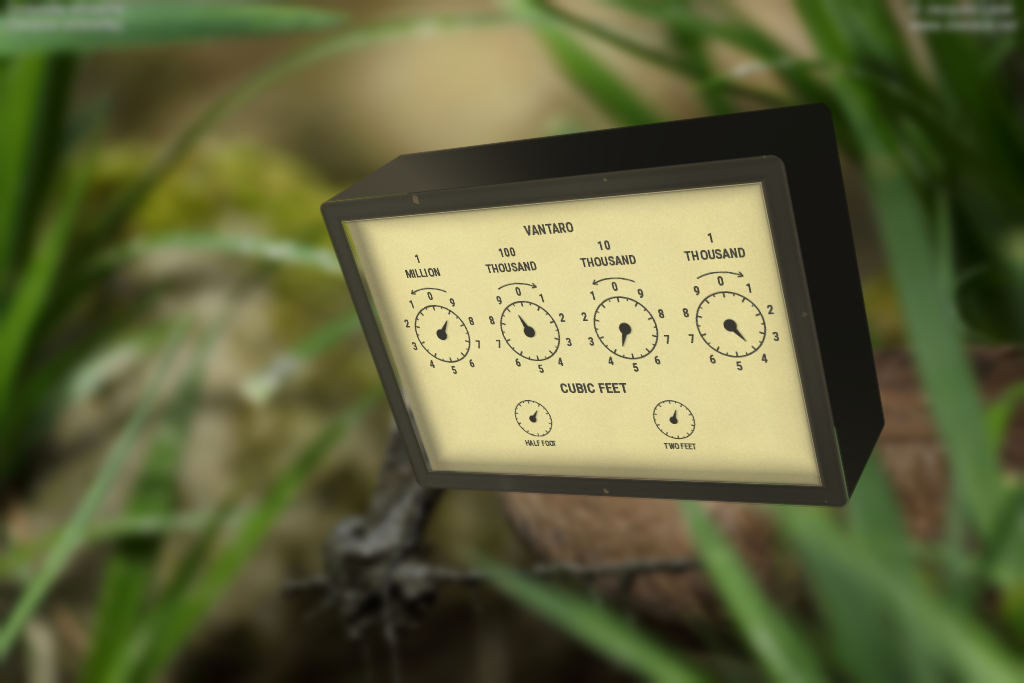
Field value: 894400 ft³
